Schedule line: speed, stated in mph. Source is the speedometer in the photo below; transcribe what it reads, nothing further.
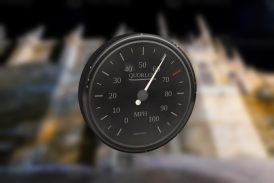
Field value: 60 mph
